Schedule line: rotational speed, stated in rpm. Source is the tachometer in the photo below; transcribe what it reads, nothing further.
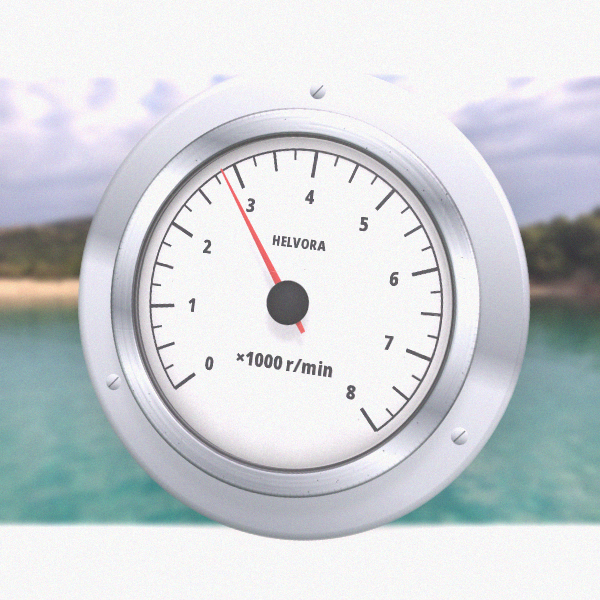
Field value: 2875 rpm
